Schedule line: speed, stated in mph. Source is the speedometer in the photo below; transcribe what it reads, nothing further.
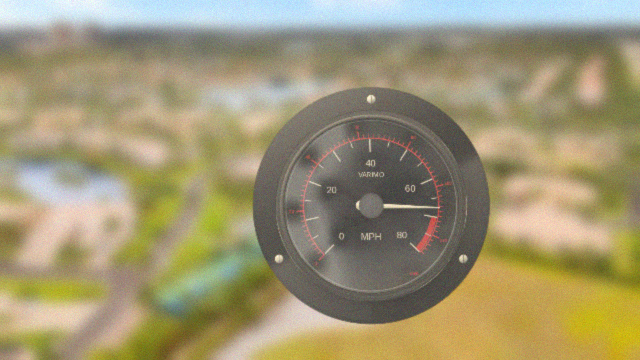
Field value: 67.5 mph
